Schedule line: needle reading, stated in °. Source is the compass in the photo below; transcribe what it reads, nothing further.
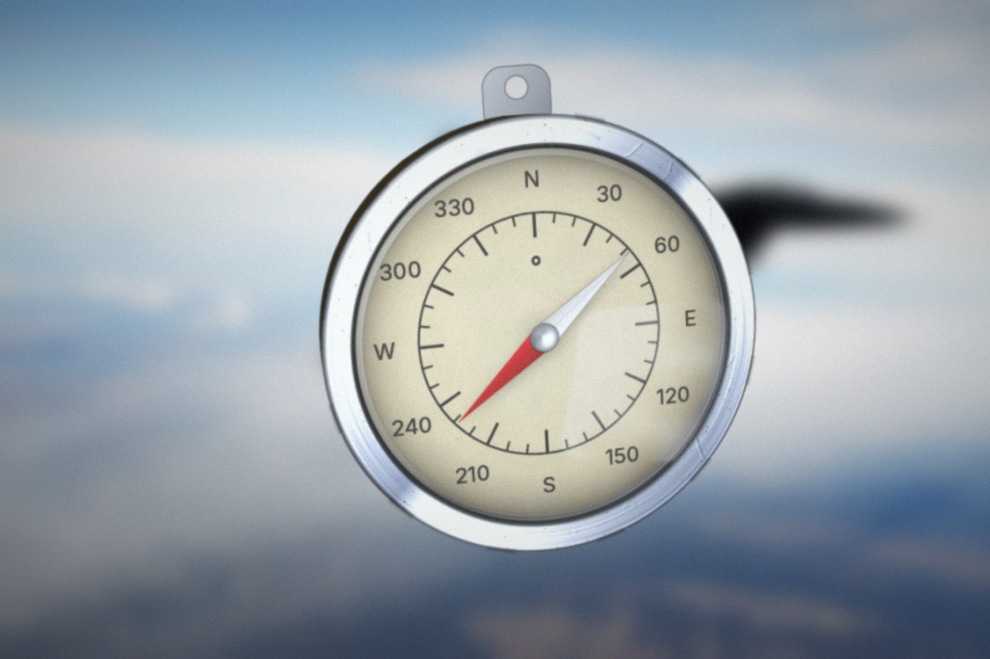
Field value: 230 °
